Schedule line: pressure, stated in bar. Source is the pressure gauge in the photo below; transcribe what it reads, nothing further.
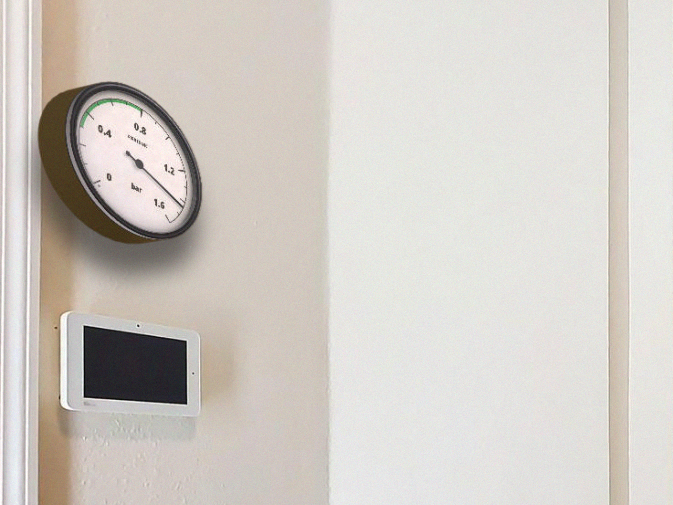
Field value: 1.45 bar
